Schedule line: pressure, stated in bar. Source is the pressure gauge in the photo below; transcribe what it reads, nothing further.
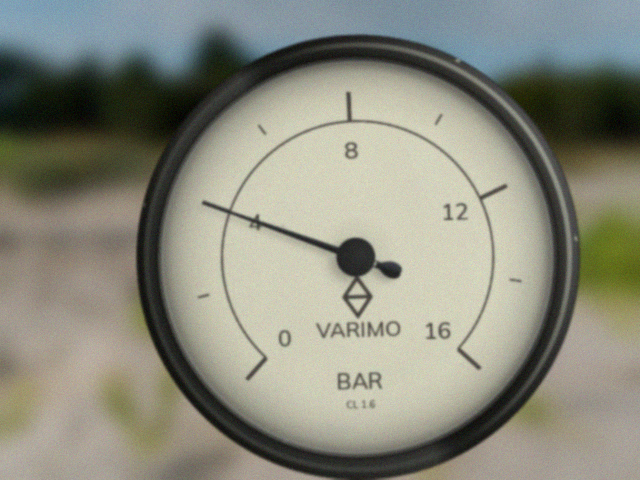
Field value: 4 bar
